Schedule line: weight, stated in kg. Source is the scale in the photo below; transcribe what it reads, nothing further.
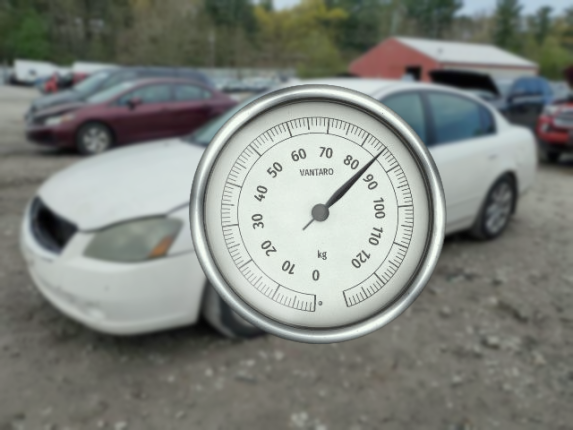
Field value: 85 kg
